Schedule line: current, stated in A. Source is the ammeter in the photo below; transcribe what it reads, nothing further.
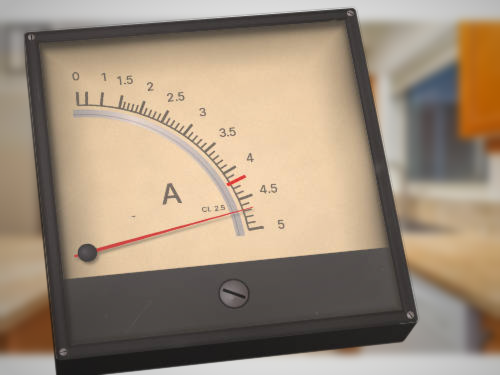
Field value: 4.7 A
